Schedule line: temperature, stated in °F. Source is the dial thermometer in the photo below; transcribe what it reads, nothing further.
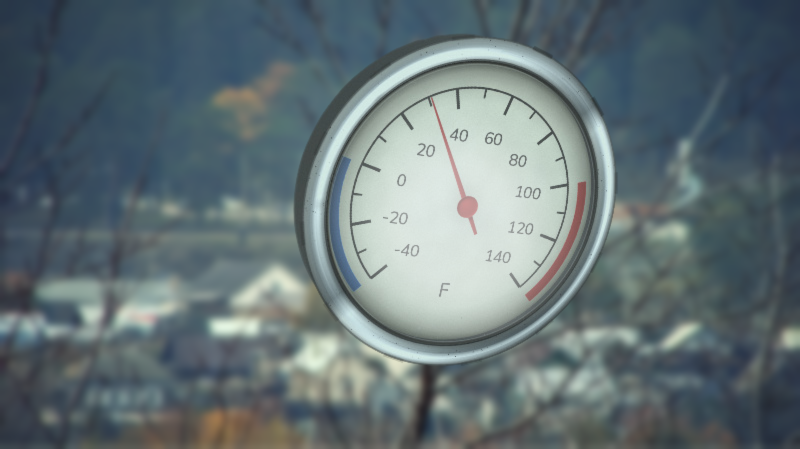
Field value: 30 °F
